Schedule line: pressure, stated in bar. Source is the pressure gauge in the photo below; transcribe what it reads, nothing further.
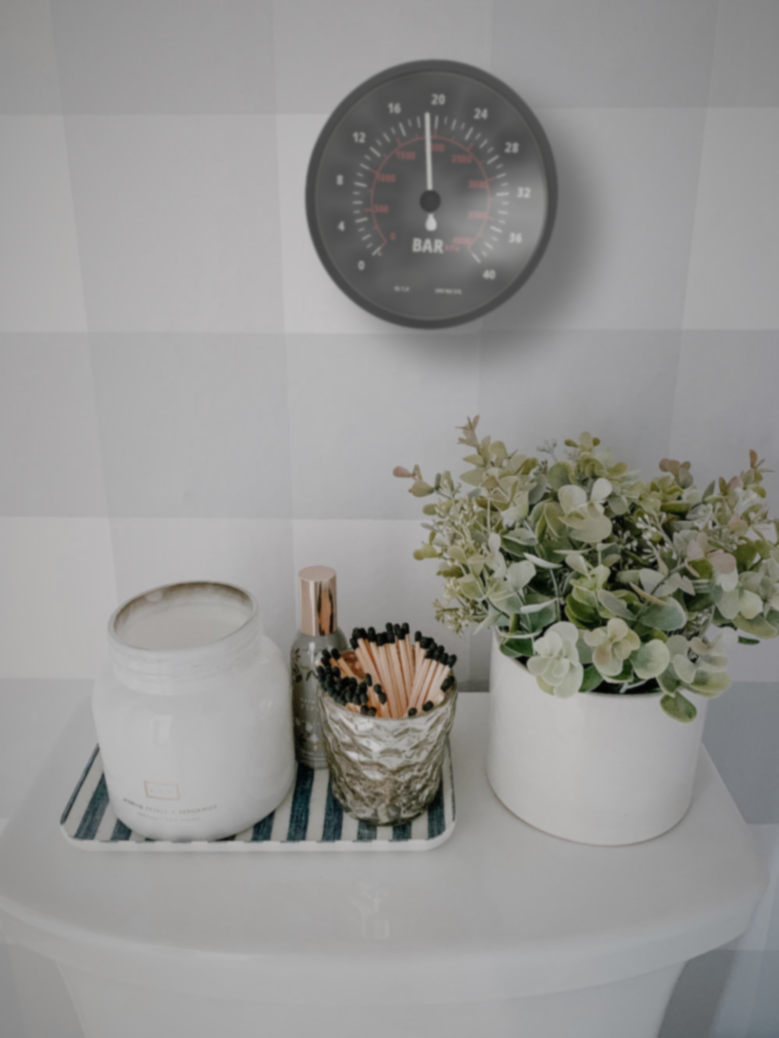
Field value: 19 bar
